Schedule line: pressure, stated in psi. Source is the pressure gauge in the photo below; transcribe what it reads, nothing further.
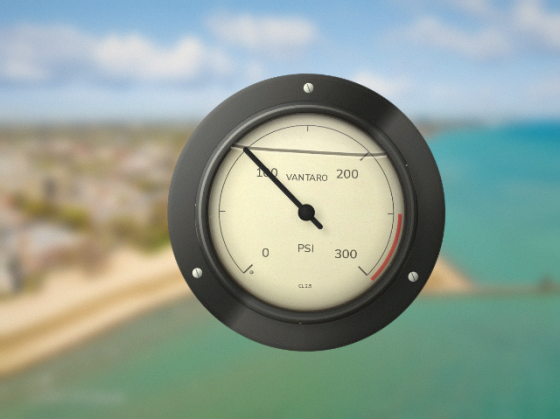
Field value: 100 psi
